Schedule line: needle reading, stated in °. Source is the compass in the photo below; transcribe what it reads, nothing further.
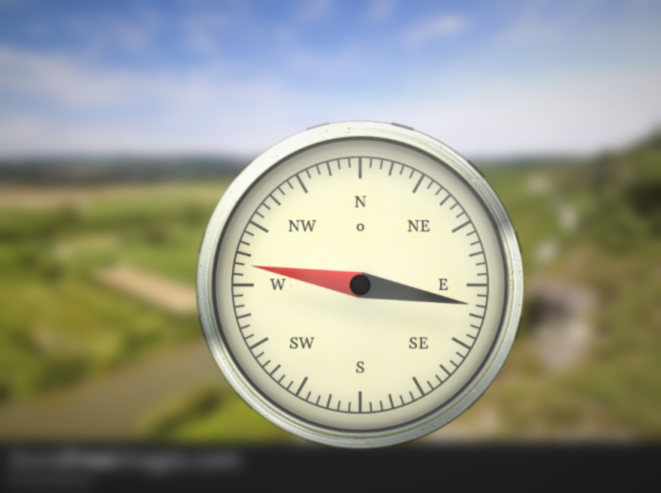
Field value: 280 °
